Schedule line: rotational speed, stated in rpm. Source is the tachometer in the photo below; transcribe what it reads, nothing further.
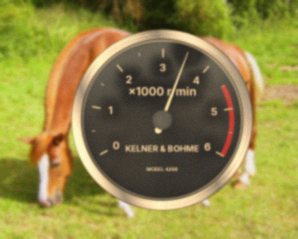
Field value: 3500 rpm
